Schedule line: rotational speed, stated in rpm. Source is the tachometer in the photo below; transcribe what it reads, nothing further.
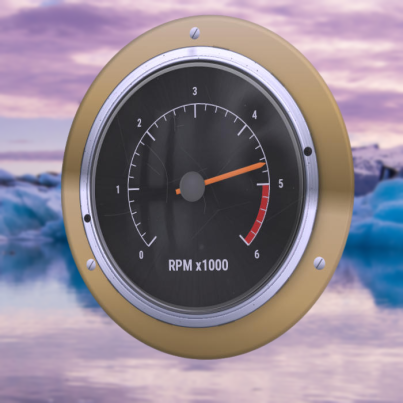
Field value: 4700 rpm
